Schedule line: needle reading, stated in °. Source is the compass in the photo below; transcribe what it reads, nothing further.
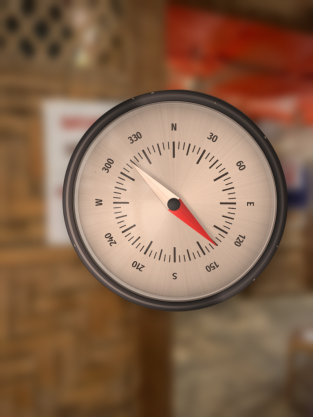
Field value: 135 °
